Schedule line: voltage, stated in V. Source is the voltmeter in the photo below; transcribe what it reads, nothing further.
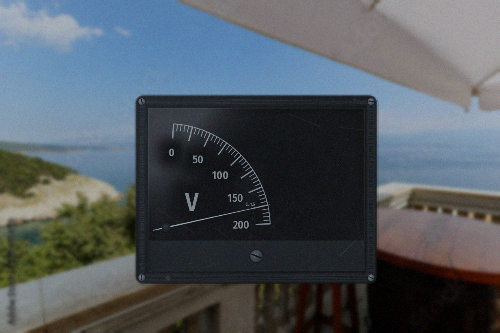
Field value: 175 V
